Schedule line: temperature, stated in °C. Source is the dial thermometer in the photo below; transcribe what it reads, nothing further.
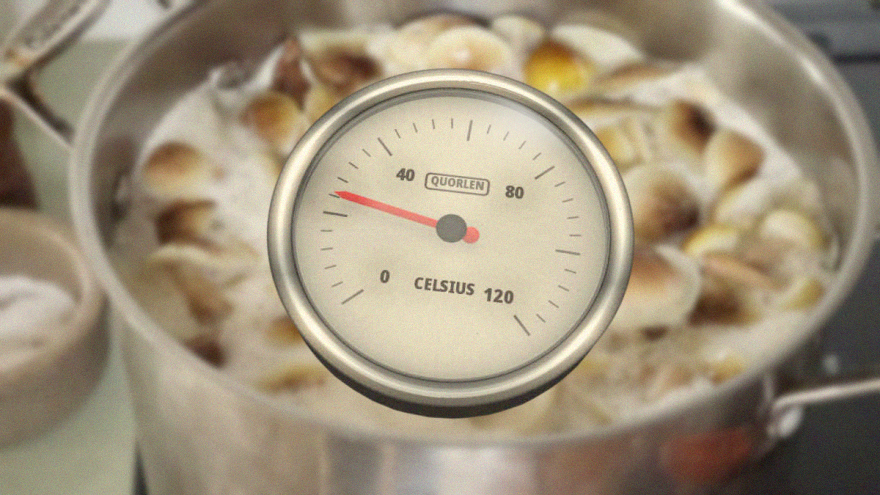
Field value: 24 °C
